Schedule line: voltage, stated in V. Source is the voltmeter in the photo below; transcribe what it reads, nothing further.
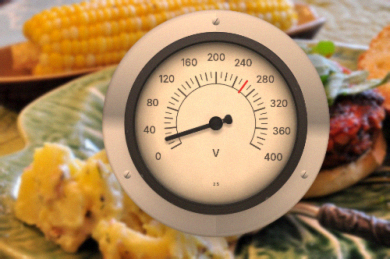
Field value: 20 V
